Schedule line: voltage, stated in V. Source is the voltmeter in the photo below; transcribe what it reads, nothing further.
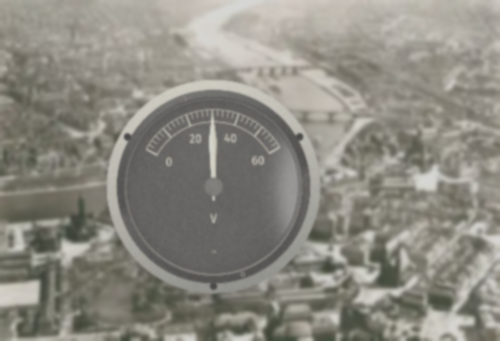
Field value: 30 V
